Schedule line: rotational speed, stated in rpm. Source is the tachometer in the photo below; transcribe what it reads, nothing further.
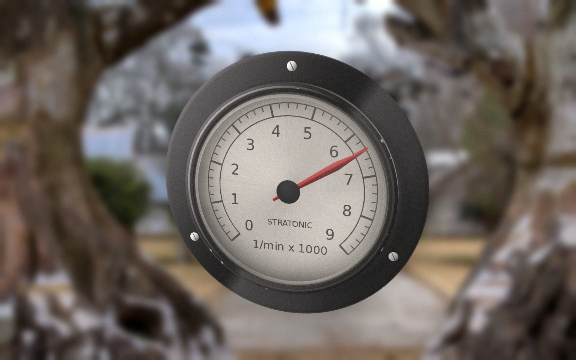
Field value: 6400 rpm
